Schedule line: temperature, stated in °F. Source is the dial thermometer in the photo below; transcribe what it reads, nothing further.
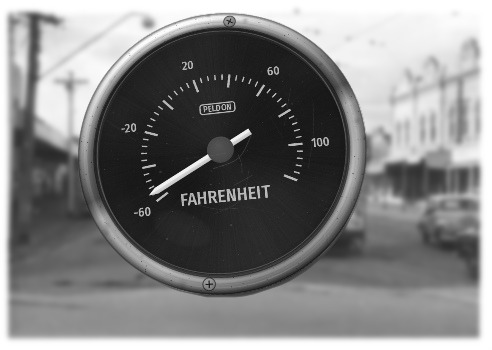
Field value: -56 °F
